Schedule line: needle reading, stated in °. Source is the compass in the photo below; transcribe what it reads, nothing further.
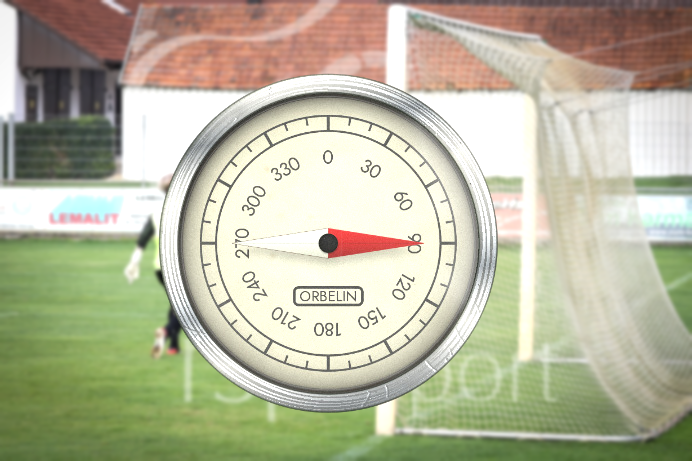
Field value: 90 °
